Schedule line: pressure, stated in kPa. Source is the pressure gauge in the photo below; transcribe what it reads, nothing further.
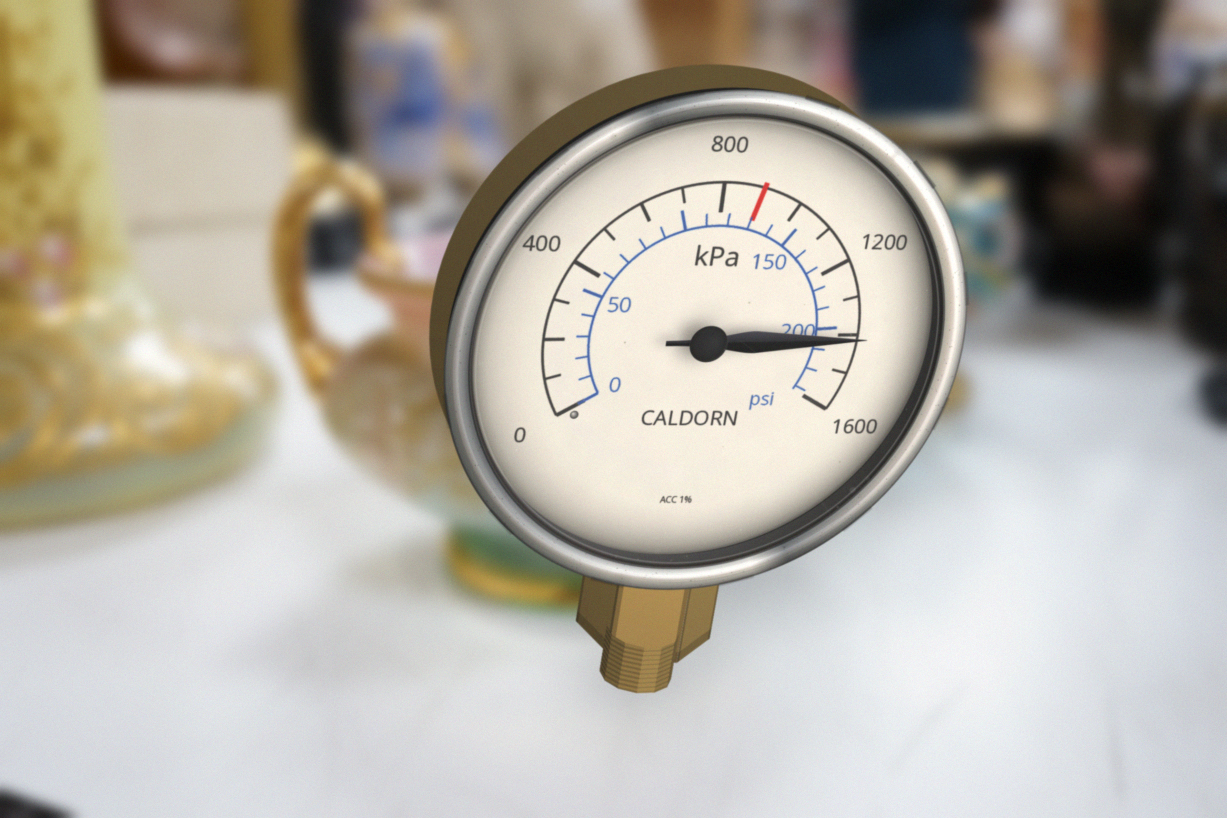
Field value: 1400 kPa
